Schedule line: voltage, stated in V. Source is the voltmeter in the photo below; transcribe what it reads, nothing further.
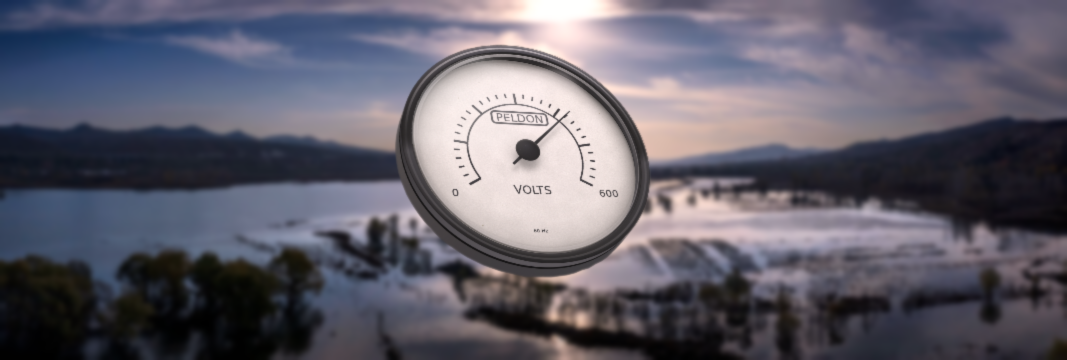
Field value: 420 V
